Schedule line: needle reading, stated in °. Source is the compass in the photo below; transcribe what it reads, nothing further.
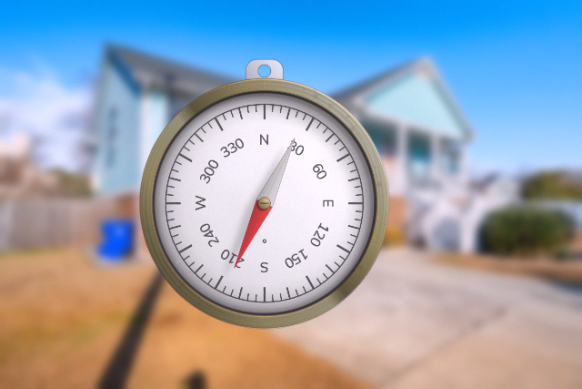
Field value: 205 °
